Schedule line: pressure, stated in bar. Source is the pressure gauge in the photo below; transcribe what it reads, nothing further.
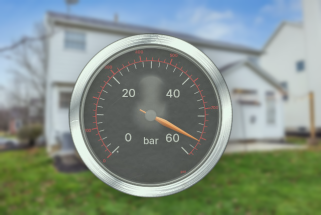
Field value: 56 bar
